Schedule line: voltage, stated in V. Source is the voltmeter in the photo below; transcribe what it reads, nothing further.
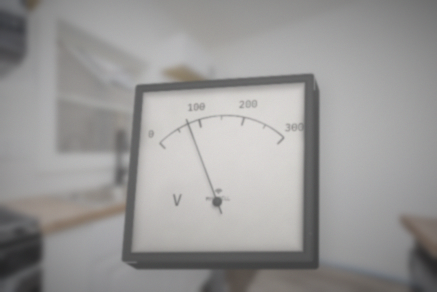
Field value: 75 V
